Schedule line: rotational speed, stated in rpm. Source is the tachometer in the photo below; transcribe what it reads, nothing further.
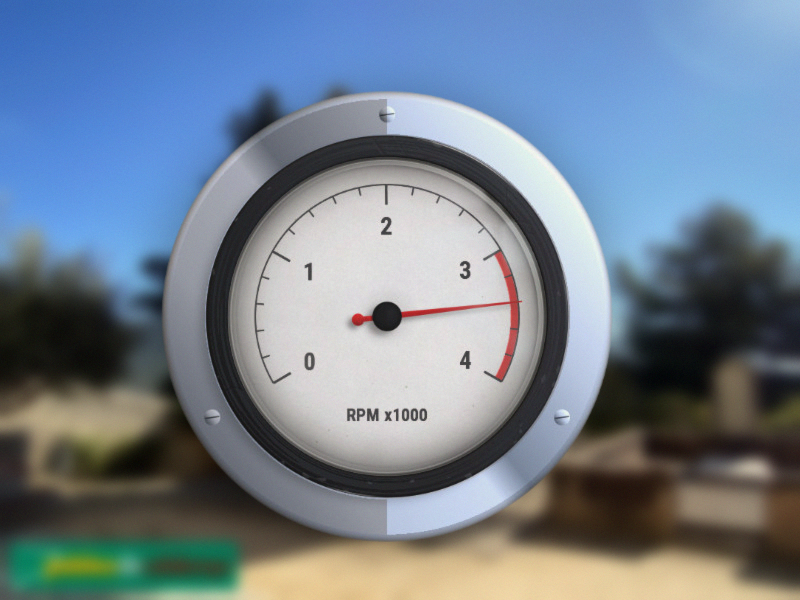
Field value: 3400 rpm
